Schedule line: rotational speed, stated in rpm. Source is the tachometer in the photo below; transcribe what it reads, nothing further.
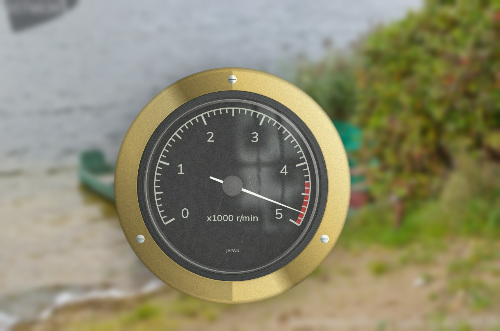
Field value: 4800 rpm
